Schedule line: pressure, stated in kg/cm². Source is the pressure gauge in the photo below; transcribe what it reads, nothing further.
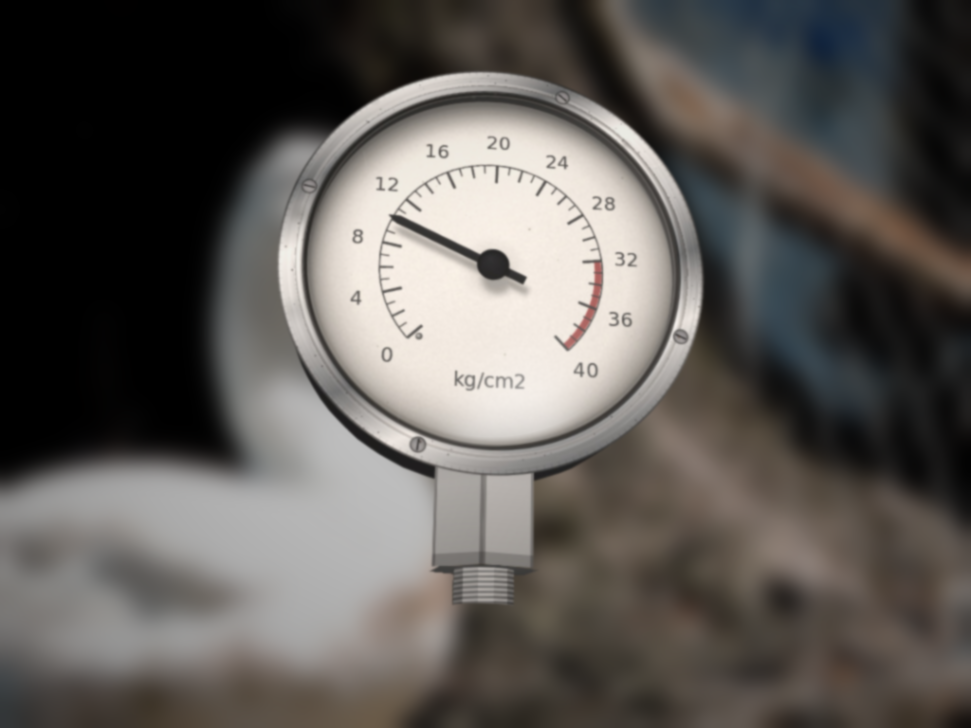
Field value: 10 kg/cm²
